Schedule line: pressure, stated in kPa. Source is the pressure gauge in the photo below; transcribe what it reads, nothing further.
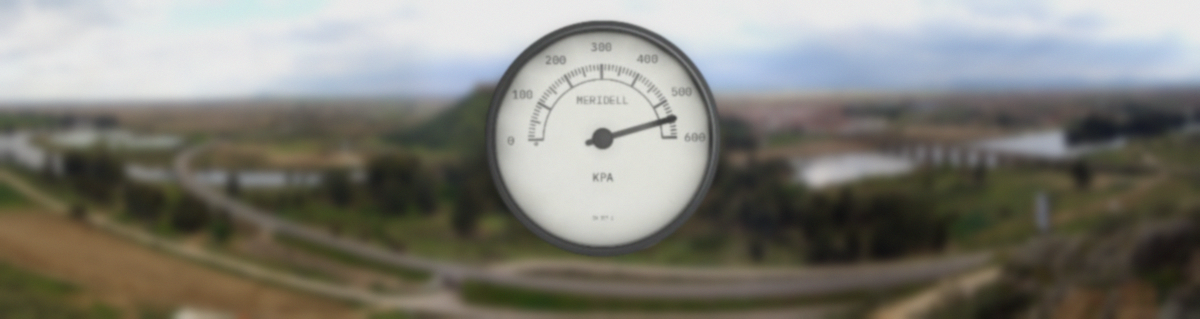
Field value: 550 kPa
